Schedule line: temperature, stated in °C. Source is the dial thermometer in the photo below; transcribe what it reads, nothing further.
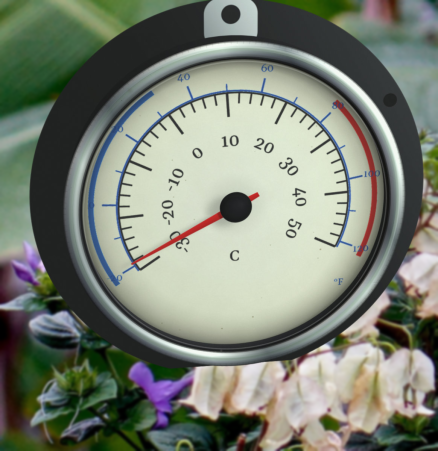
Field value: -28 °C
